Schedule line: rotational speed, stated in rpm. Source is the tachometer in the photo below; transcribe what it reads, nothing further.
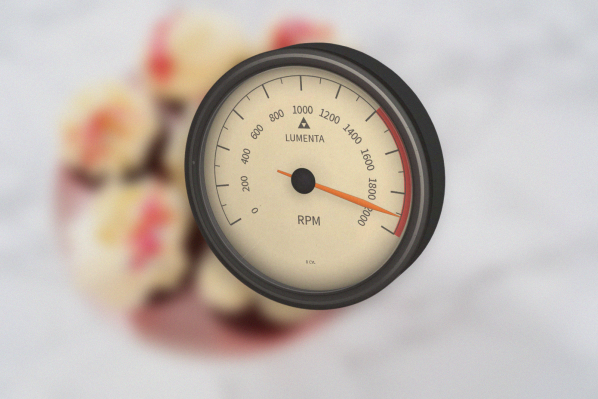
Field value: 1900 rpm
